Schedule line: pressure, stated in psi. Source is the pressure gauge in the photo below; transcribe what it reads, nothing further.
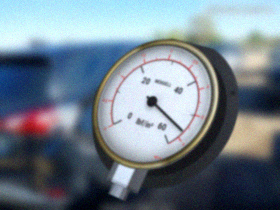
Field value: 55 psi
